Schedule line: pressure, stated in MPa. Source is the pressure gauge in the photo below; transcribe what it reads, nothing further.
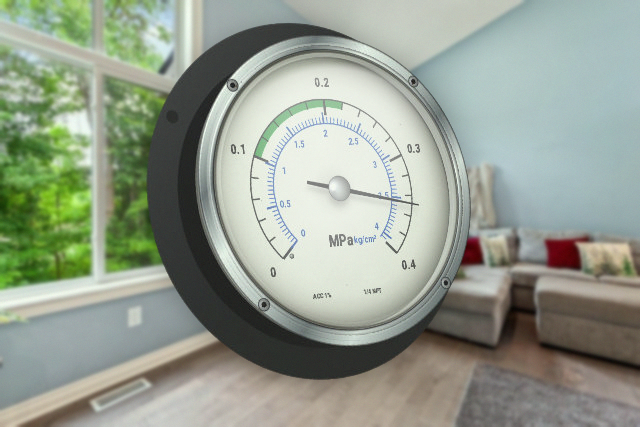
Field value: 0.35 MPa
